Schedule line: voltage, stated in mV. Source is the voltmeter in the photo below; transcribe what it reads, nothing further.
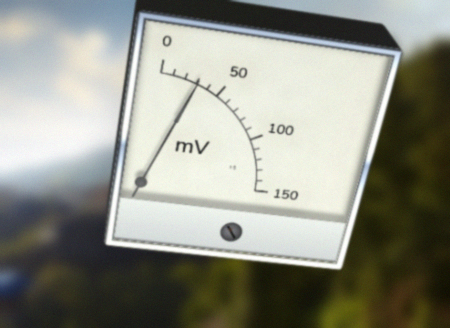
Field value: 30 mV
